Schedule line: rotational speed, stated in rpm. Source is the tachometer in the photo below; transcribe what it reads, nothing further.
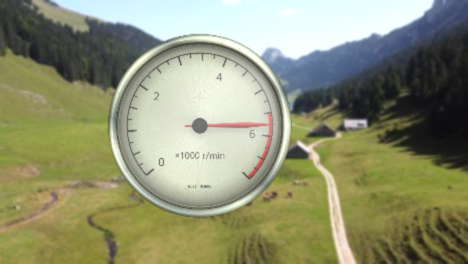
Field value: 5750 rpm
